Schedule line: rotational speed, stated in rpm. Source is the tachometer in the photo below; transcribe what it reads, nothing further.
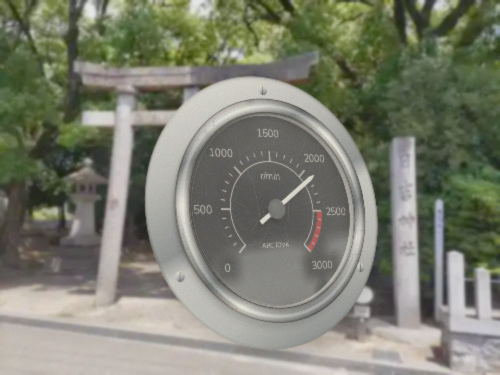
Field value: 2100 rpm
